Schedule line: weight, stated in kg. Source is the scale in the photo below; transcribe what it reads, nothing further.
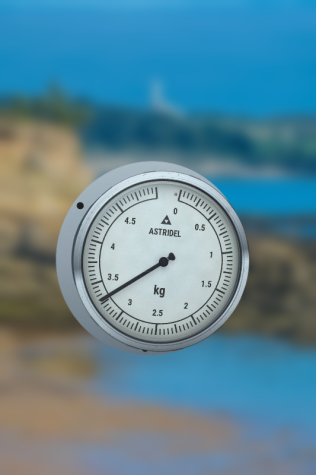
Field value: 3.3 kg
